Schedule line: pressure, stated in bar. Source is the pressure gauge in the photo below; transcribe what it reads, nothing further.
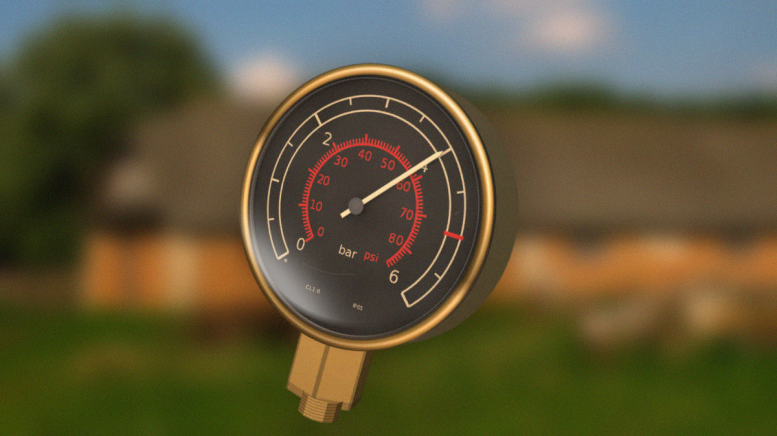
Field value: 4 bar
